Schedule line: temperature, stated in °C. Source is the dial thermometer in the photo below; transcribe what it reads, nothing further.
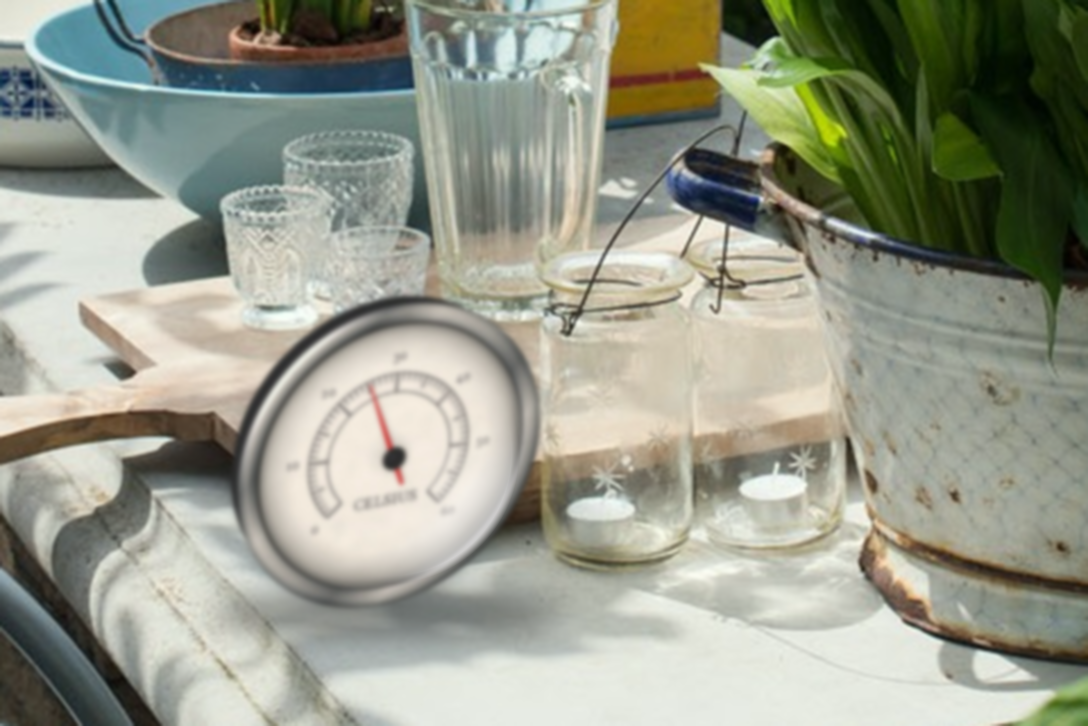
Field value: 25 °C
